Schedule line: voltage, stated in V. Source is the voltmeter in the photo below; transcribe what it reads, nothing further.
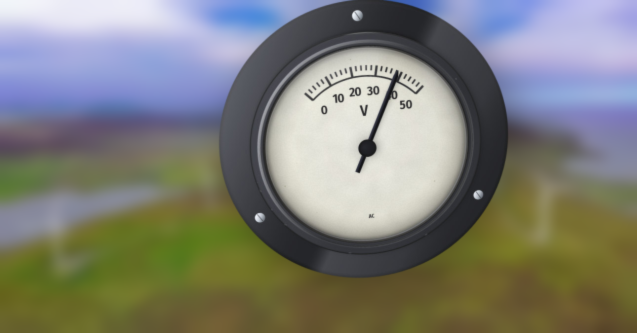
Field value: 38 V
